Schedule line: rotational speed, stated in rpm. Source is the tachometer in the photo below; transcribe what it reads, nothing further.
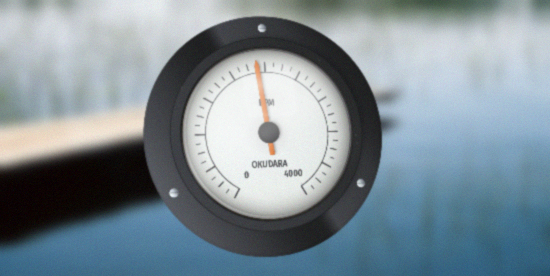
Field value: 1900 rpm
